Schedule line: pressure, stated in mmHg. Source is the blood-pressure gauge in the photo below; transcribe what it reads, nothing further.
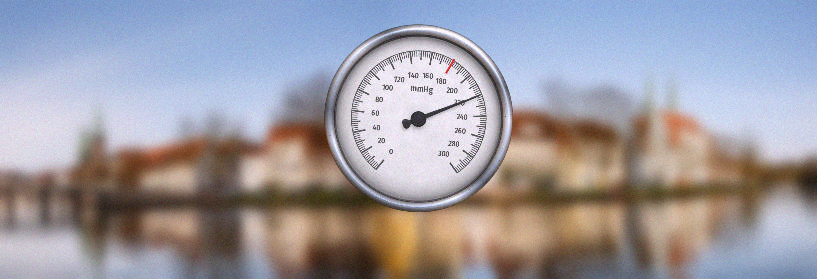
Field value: 220 mmHg
